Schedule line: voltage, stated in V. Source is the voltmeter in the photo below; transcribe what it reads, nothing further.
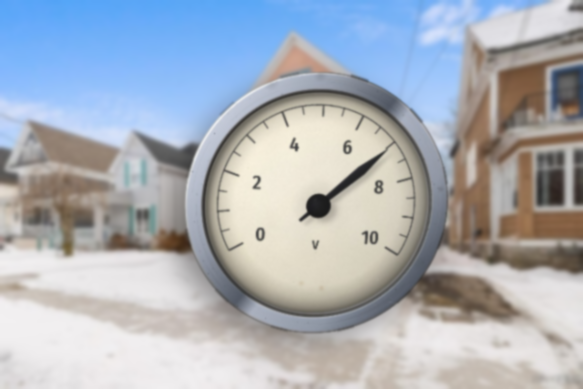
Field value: 7 V
